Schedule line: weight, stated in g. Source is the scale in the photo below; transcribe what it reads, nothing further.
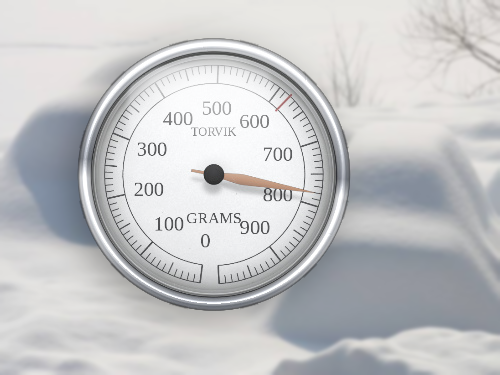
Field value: 780 g
